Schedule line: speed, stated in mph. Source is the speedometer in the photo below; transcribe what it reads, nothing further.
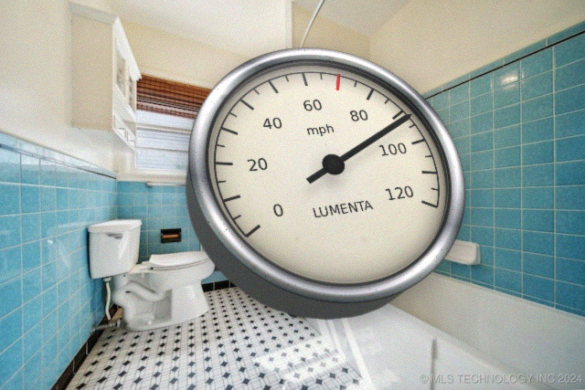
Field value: 92.5 mph
